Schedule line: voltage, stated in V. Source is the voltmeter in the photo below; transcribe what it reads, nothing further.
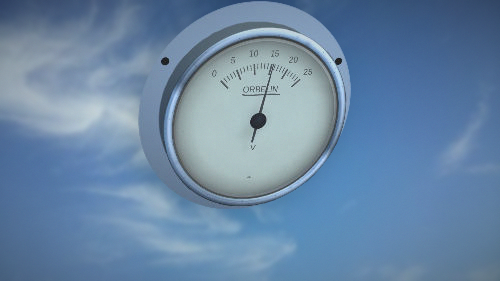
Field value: 15 V
